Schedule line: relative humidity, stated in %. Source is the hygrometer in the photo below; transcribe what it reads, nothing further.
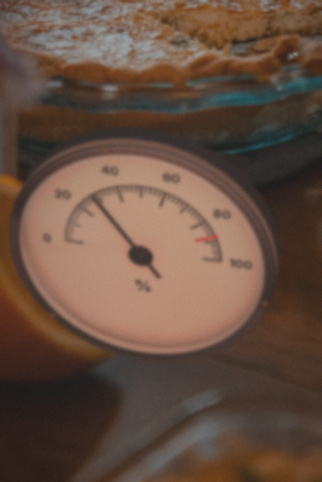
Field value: 30 %
